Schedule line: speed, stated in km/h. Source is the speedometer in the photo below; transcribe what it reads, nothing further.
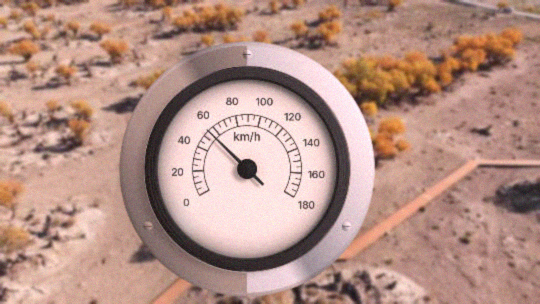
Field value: 55 km/h
